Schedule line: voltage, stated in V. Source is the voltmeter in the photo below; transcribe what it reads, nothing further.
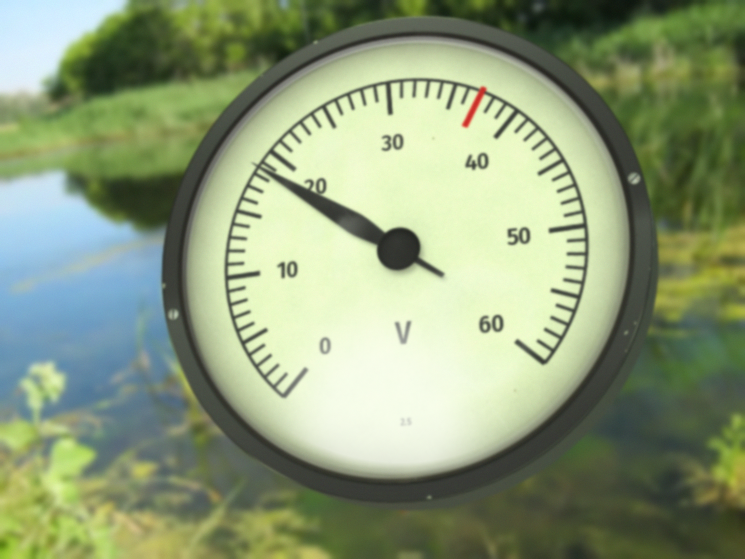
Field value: 18.5 V
